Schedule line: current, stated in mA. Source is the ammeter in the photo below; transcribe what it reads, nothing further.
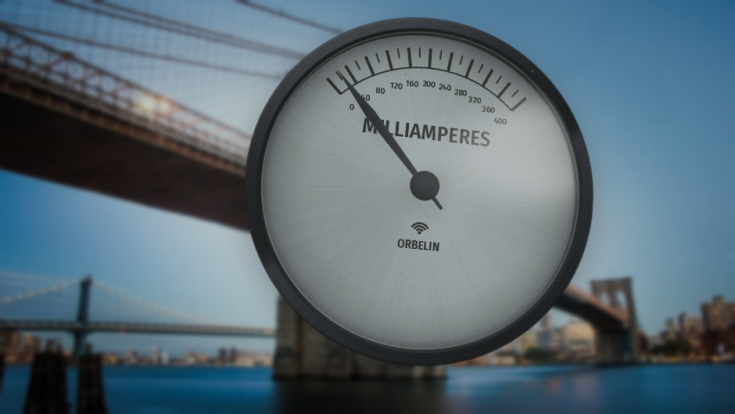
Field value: 20 mA
